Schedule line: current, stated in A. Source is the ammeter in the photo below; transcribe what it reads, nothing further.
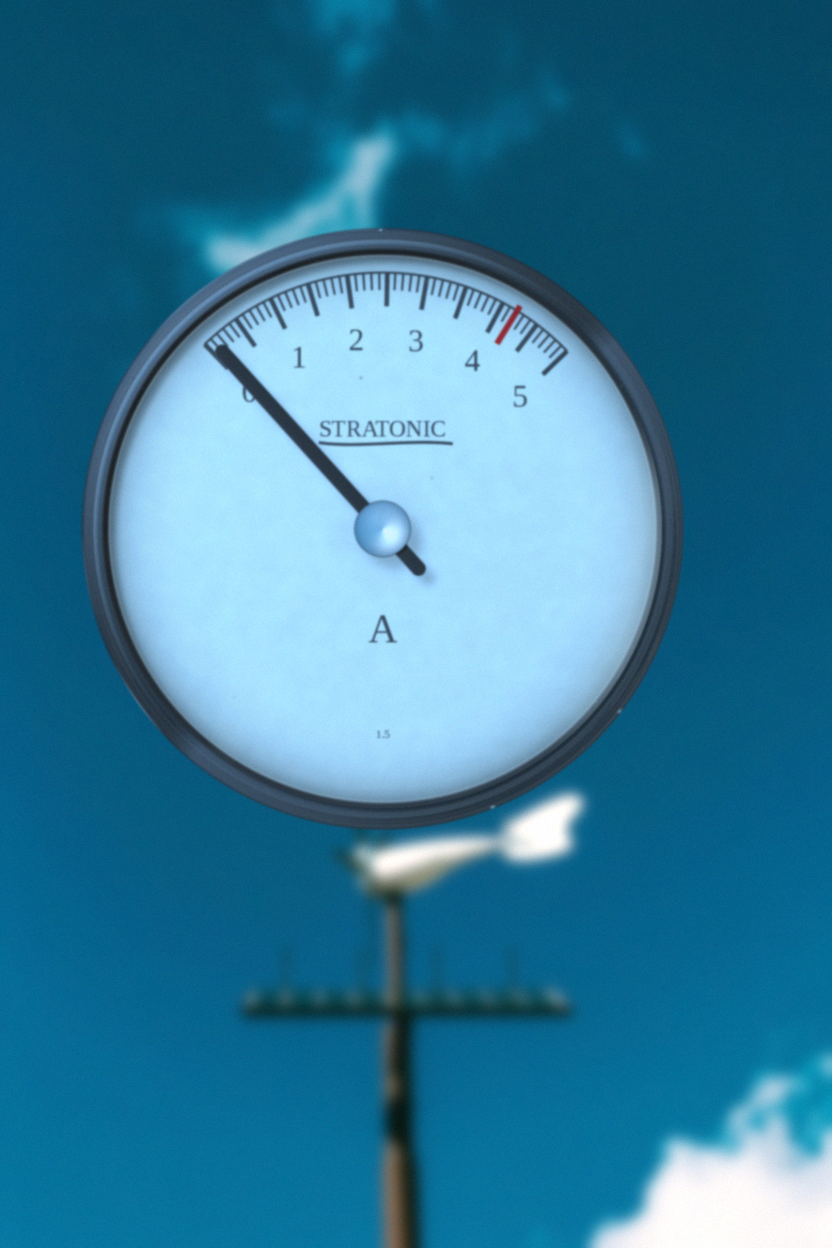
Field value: 0.1 A
